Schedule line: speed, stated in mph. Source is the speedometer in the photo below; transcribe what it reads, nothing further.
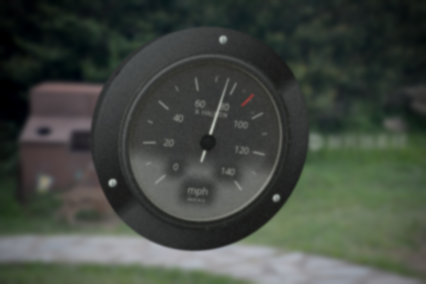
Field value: 75 mph
